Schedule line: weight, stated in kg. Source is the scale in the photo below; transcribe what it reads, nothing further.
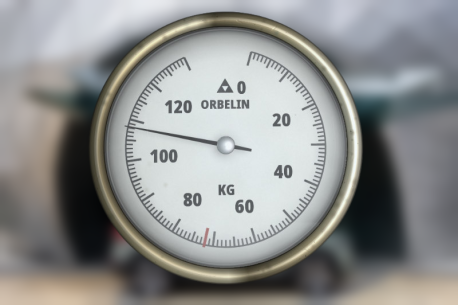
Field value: 108 kg
